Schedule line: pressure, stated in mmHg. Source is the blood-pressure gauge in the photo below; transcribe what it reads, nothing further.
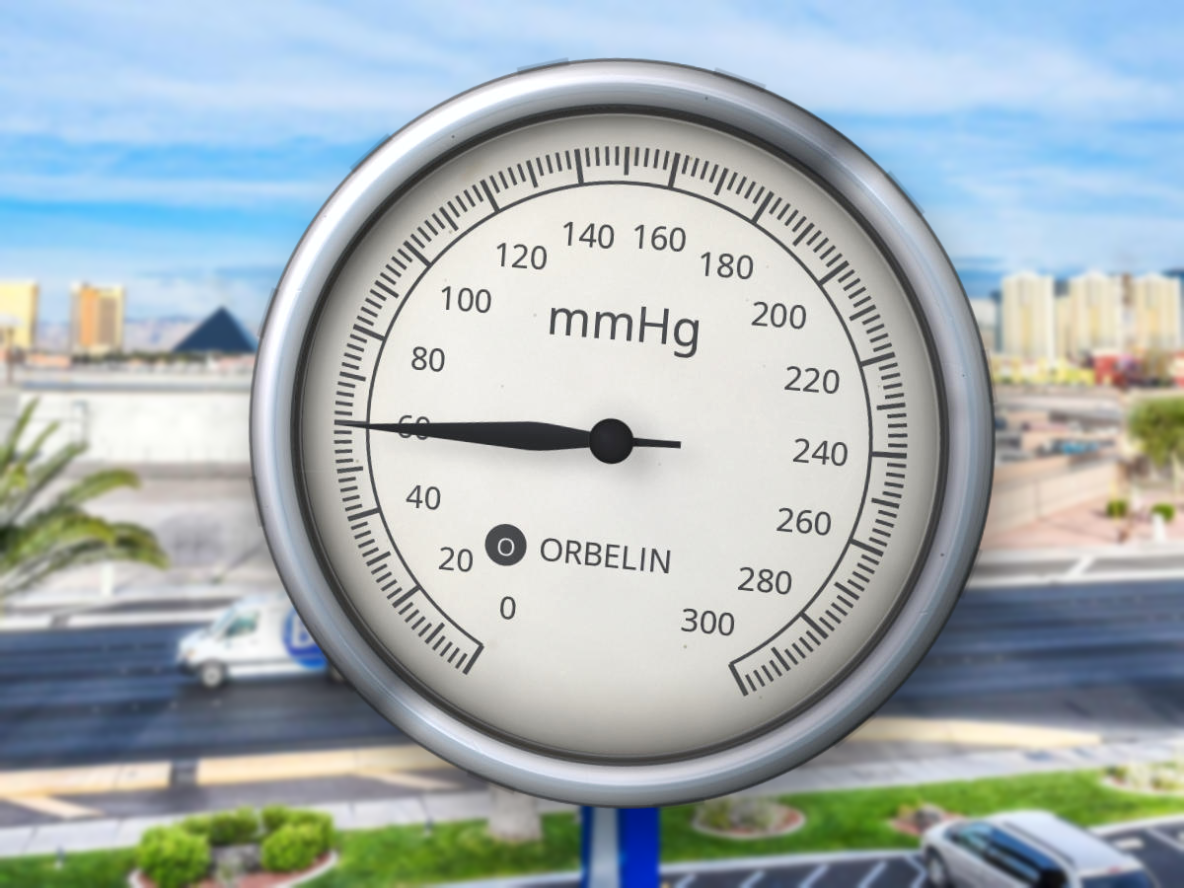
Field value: 60 mmHg
